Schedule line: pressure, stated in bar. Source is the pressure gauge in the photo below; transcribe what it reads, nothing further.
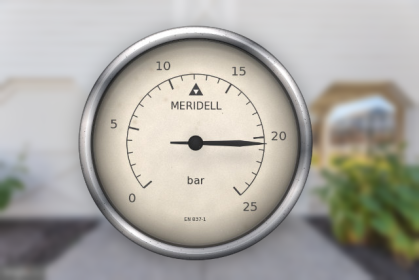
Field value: 20.5 bar
